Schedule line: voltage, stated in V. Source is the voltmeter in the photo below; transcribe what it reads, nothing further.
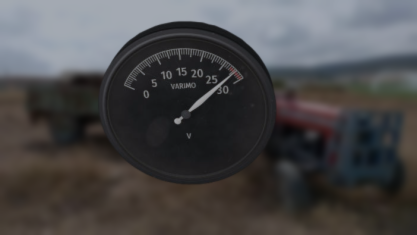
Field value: 27.5 V
